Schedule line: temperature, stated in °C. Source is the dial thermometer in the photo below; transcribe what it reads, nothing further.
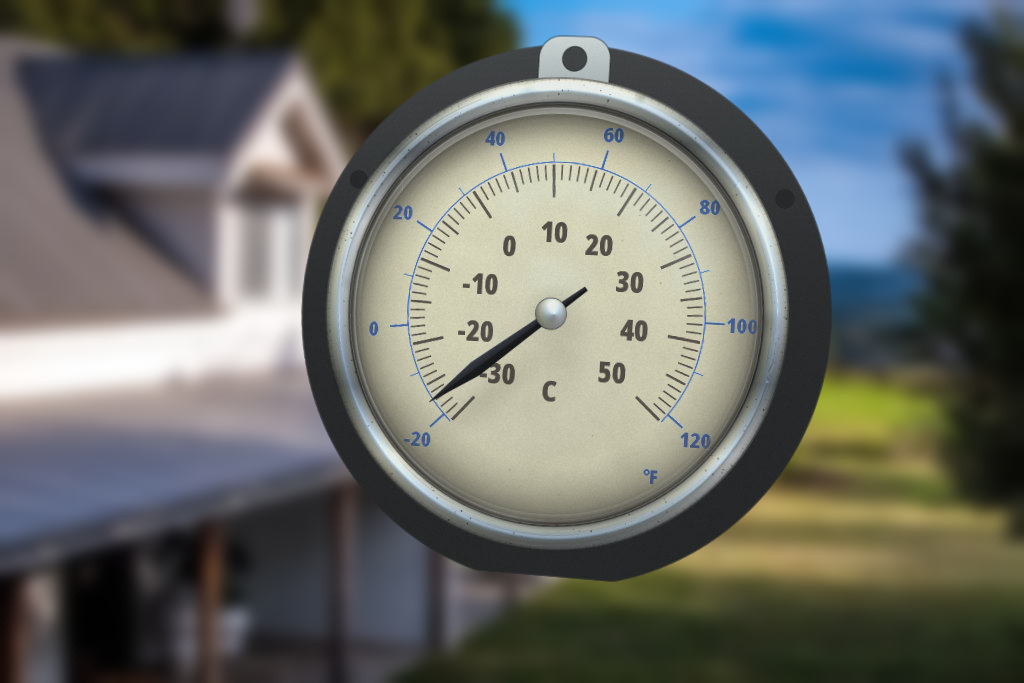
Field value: -27 °C
